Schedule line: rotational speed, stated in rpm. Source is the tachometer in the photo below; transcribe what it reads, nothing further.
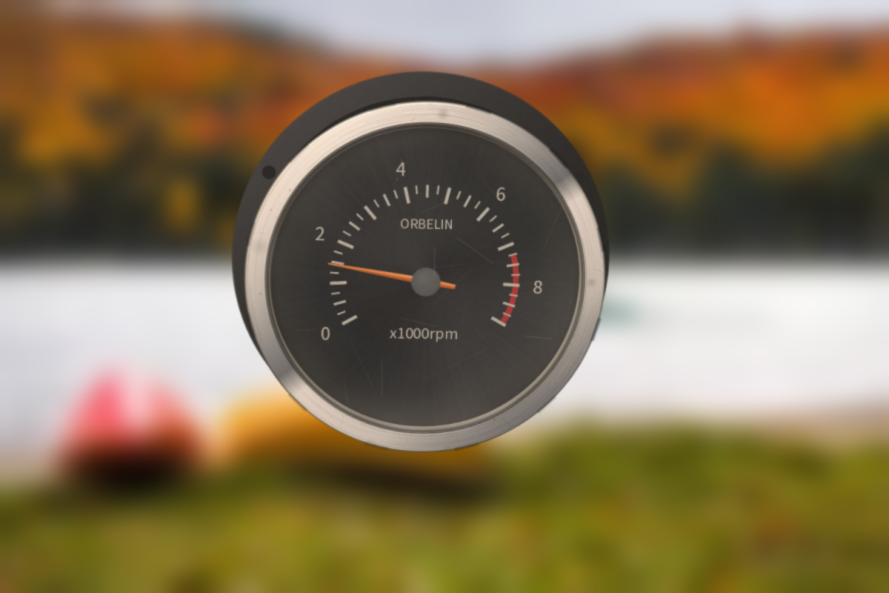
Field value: 1500 rpm
